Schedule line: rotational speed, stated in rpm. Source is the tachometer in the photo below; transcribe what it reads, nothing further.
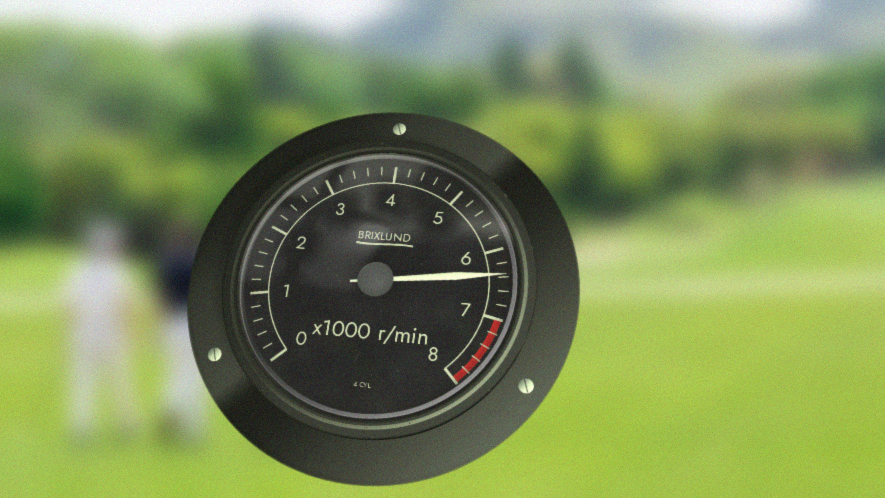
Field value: 6400 rpm
